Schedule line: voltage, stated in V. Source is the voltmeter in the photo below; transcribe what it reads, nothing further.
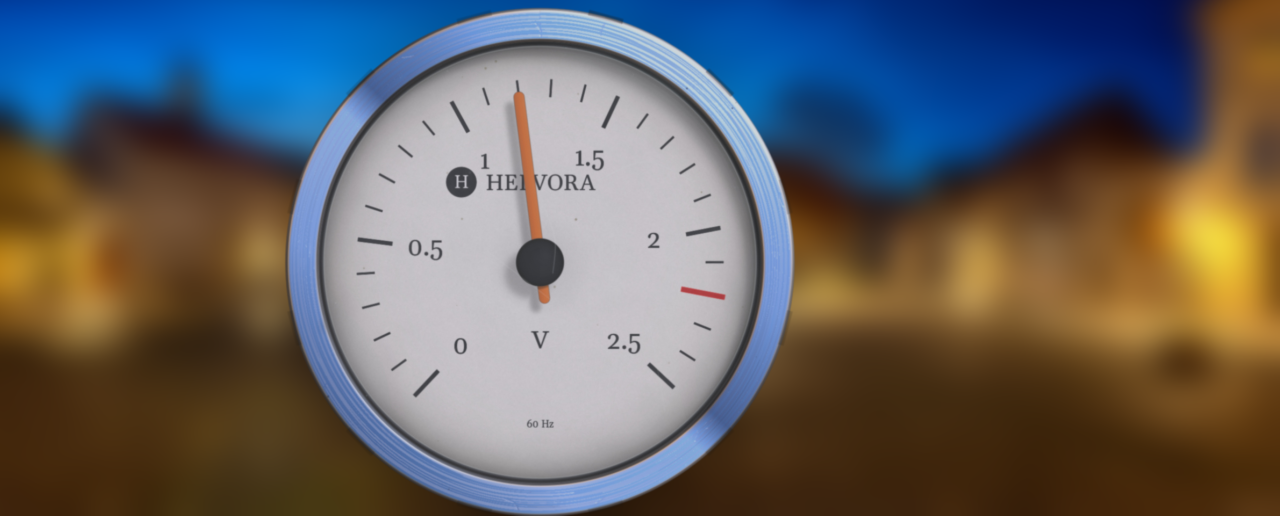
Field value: 1.2 V
